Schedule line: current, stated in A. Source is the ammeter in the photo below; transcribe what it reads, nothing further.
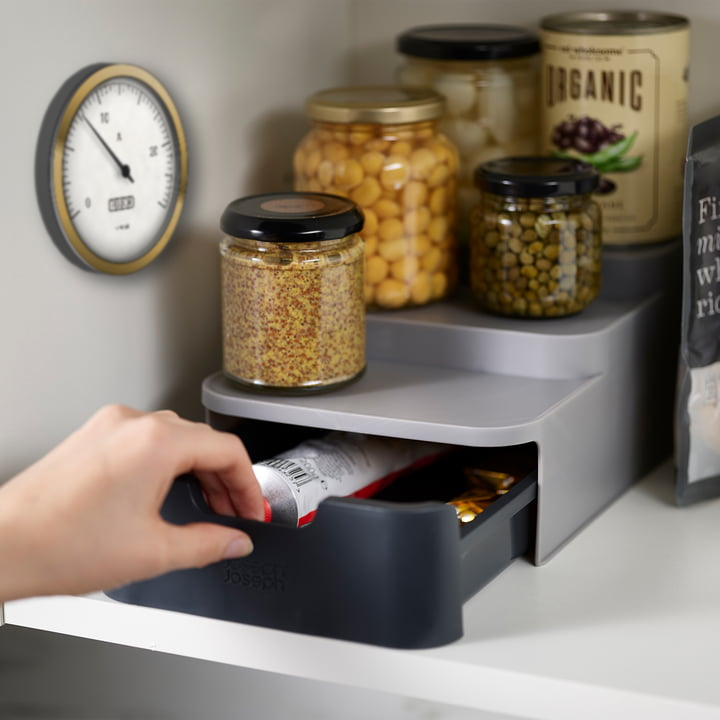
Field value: 7.5 A
